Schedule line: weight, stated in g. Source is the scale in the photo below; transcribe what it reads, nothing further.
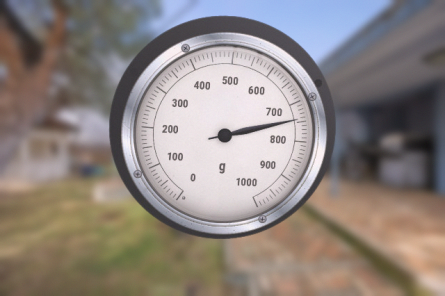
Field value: 740 g
